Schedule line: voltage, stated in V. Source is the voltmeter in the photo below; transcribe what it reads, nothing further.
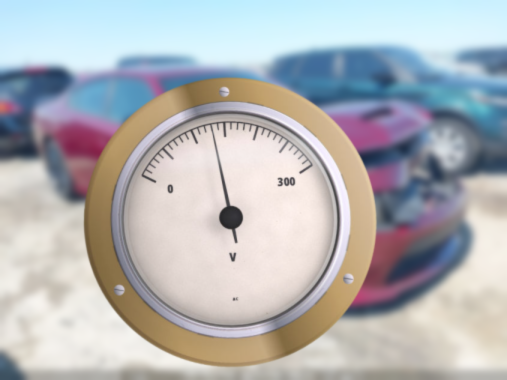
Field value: 130 V
